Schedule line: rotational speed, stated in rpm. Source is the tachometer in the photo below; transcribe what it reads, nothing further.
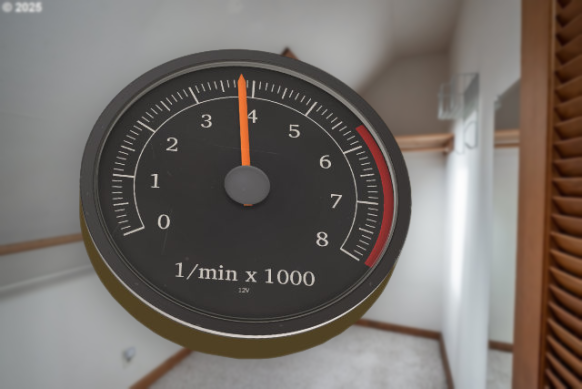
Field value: 3800 rpm
